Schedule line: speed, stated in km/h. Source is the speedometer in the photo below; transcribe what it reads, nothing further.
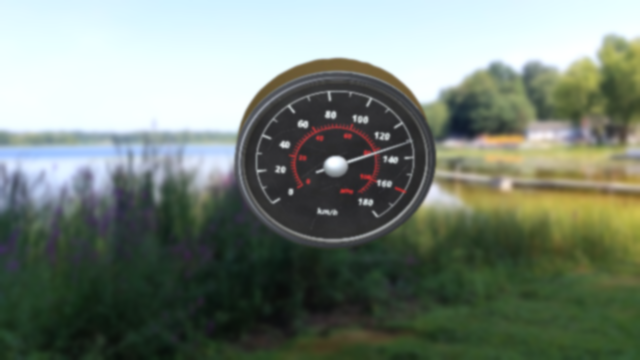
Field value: 130 km/h
